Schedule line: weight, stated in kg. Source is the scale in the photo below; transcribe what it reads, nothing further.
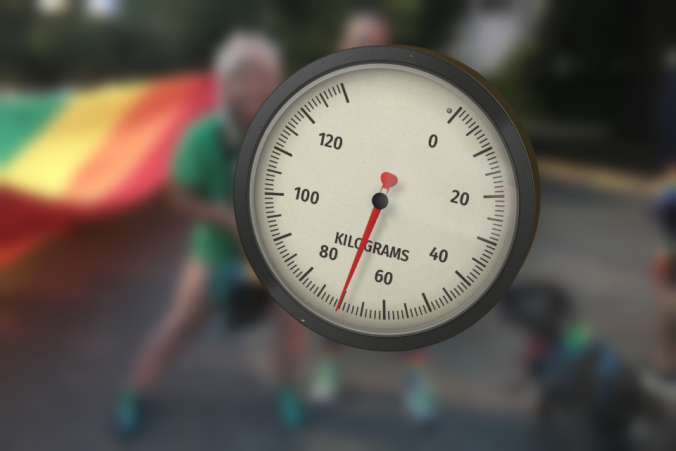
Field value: 70 kg
